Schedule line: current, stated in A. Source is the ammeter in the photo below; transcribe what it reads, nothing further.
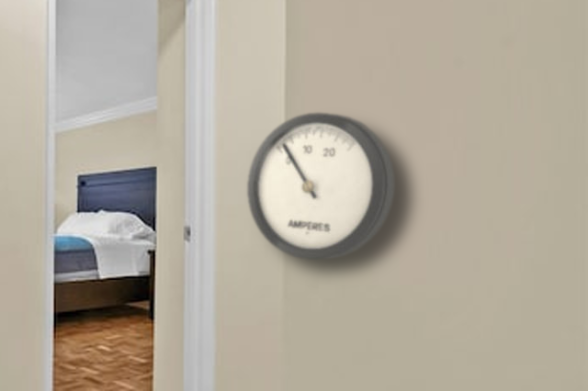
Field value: 2.5 A
